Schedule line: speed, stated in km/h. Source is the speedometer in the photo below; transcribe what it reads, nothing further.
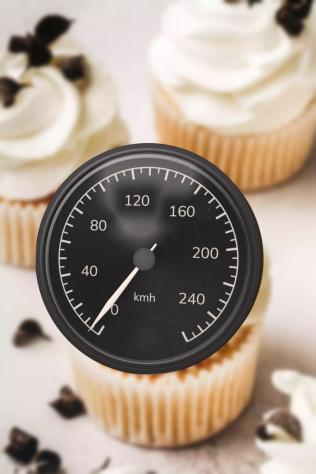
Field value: 5 km/h
